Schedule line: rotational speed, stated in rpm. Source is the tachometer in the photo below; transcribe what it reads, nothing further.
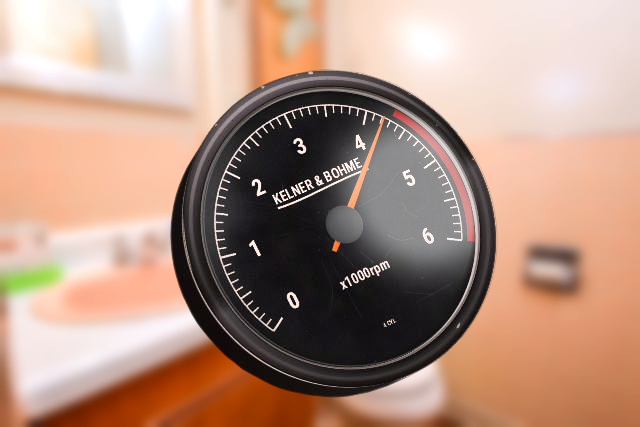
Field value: 4200 rpm
